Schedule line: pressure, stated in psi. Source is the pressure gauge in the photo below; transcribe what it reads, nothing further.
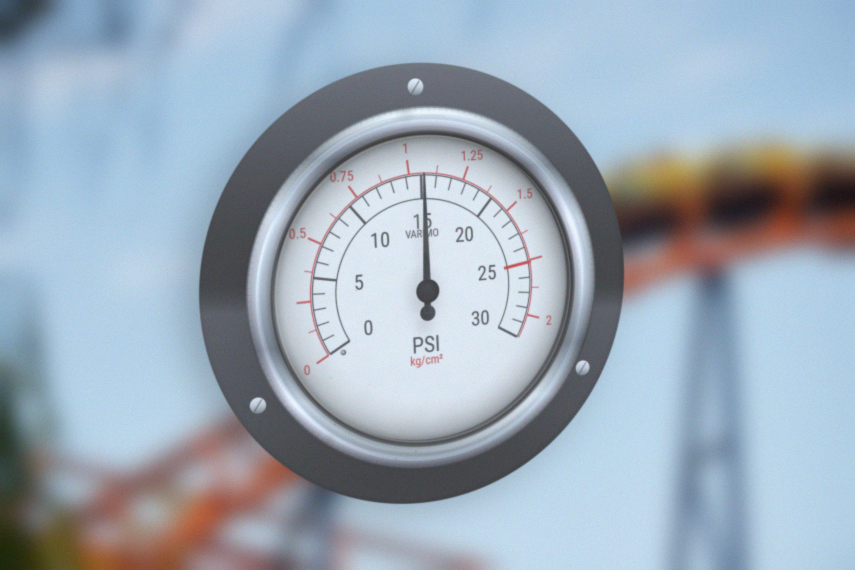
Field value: 15 psi
